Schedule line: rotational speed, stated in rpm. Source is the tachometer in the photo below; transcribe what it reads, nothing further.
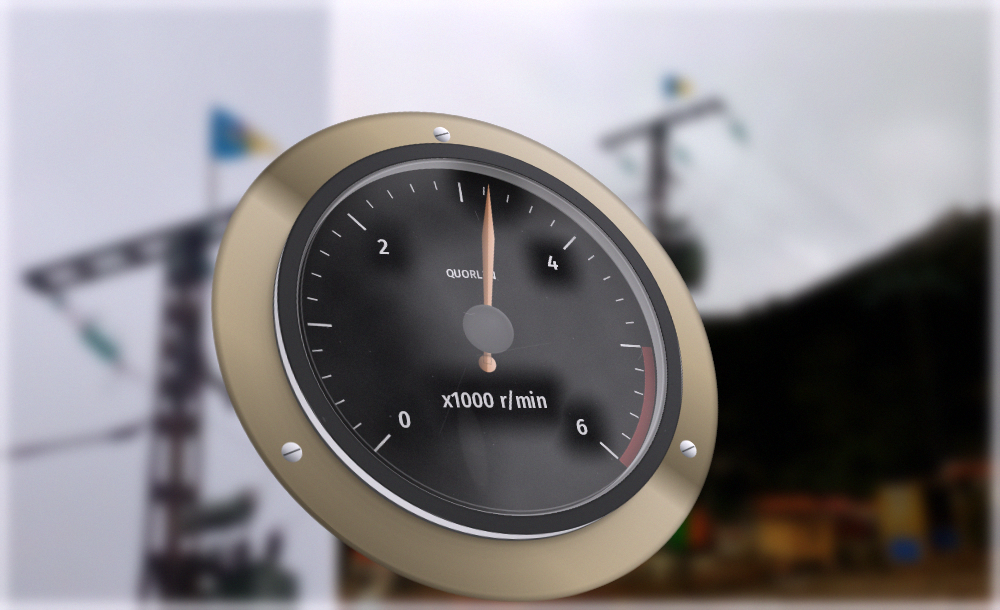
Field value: 3200 rpm
